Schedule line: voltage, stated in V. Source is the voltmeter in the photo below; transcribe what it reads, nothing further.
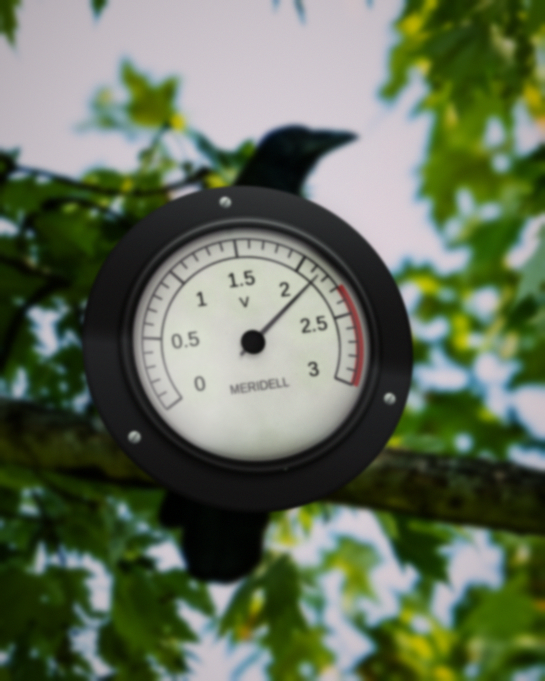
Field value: 2.15 V
